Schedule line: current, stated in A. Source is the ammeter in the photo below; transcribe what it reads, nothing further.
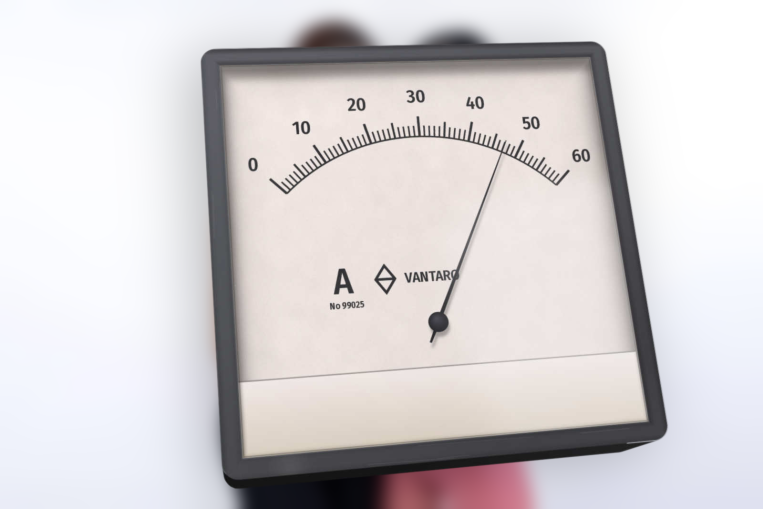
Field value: 47 A
